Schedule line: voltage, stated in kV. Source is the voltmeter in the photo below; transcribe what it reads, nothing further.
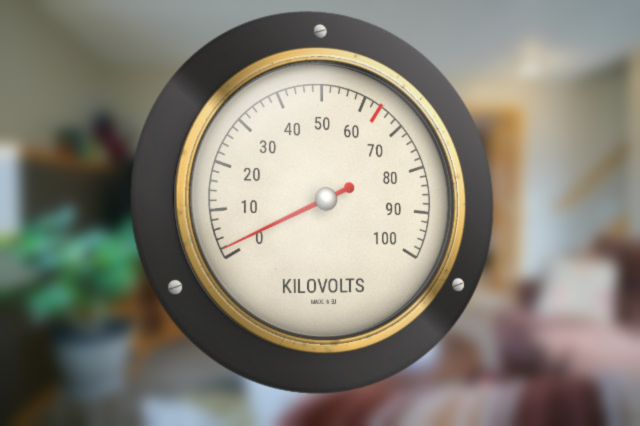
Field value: 2 kV
